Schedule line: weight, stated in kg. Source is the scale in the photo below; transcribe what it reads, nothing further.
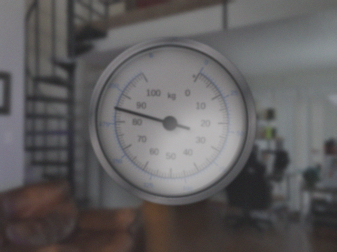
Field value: 85 kg
